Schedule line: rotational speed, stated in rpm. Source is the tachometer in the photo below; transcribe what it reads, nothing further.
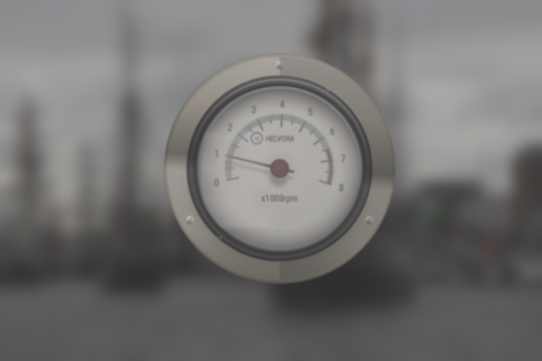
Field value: 1000 rpm
